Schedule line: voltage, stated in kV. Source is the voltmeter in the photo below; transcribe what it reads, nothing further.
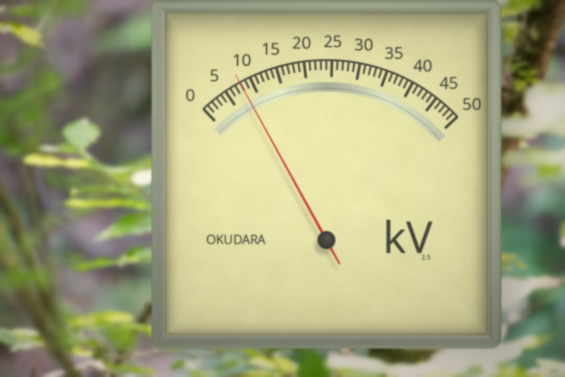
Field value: 8 kV
